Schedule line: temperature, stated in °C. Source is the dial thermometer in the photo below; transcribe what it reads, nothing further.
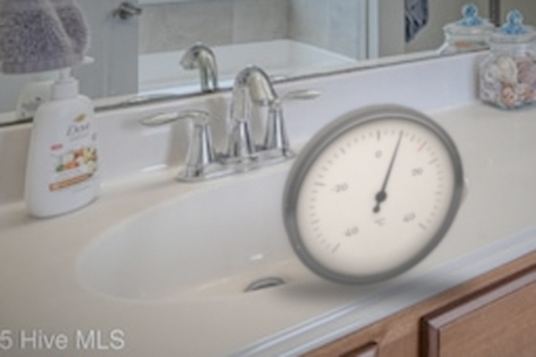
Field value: 6 °C
